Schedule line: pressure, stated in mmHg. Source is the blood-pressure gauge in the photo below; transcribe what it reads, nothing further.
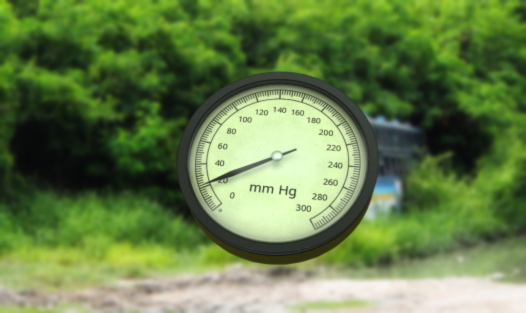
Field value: 20 mmHg
